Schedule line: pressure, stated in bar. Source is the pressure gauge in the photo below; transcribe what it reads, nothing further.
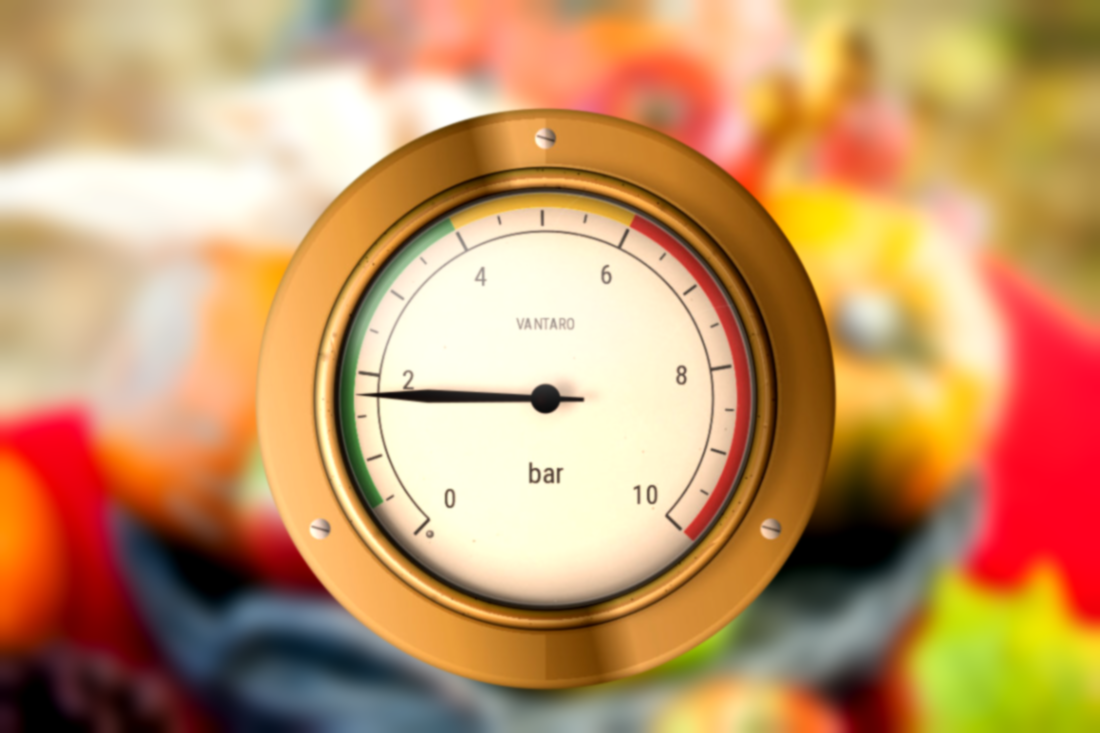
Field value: 1.75 bar
